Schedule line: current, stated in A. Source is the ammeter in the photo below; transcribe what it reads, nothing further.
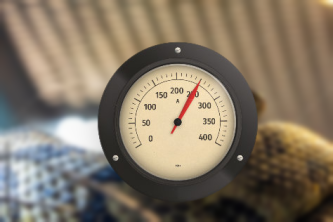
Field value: 250 A
